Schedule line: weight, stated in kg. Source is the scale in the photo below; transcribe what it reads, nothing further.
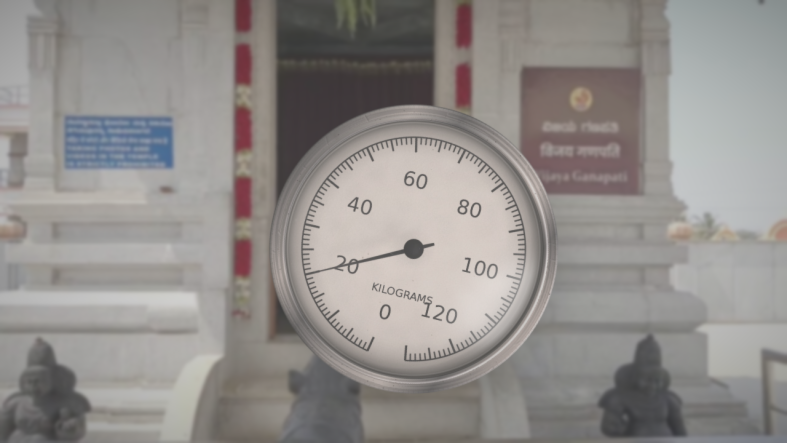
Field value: 20 kg
